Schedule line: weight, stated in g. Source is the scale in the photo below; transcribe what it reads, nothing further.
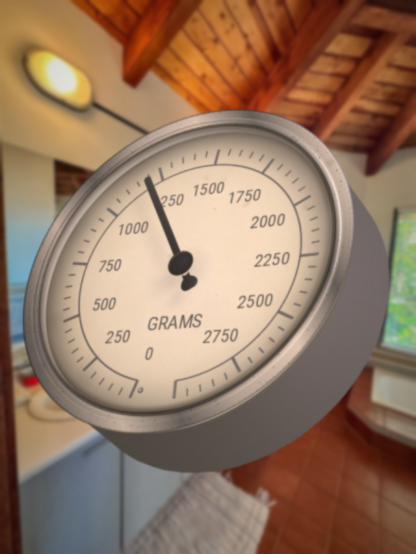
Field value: 1200 g
